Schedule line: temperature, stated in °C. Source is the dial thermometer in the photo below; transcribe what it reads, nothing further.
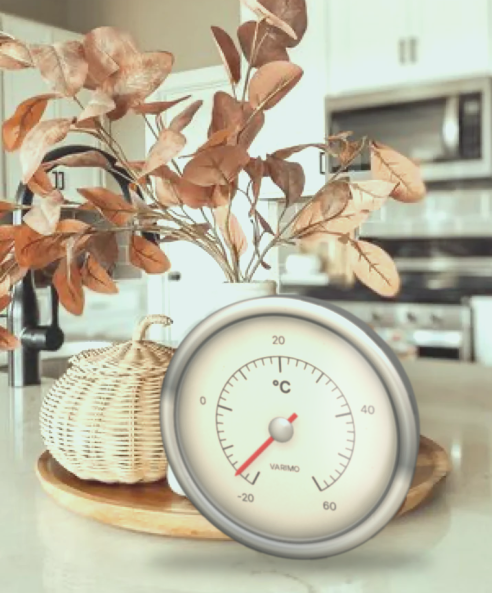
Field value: -16 °C
